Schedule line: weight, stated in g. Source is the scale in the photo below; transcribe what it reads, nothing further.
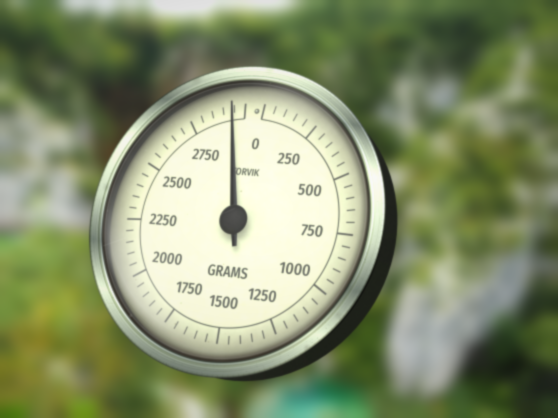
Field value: 2950 g
